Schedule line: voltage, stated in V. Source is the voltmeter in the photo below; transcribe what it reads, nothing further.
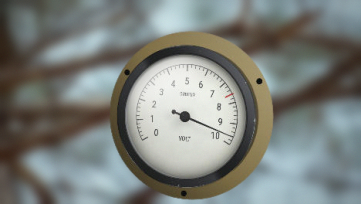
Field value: 9.6 V
